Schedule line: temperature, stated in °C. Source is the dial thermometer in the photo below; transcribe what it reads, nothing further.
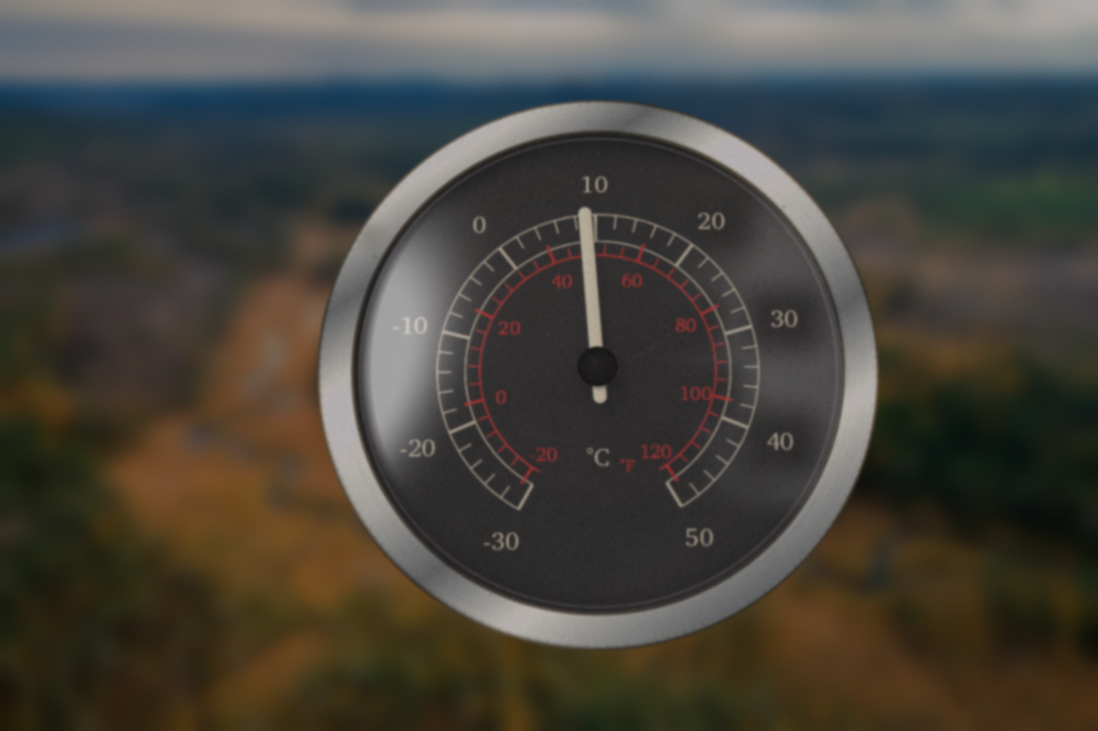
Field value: 9 °C
